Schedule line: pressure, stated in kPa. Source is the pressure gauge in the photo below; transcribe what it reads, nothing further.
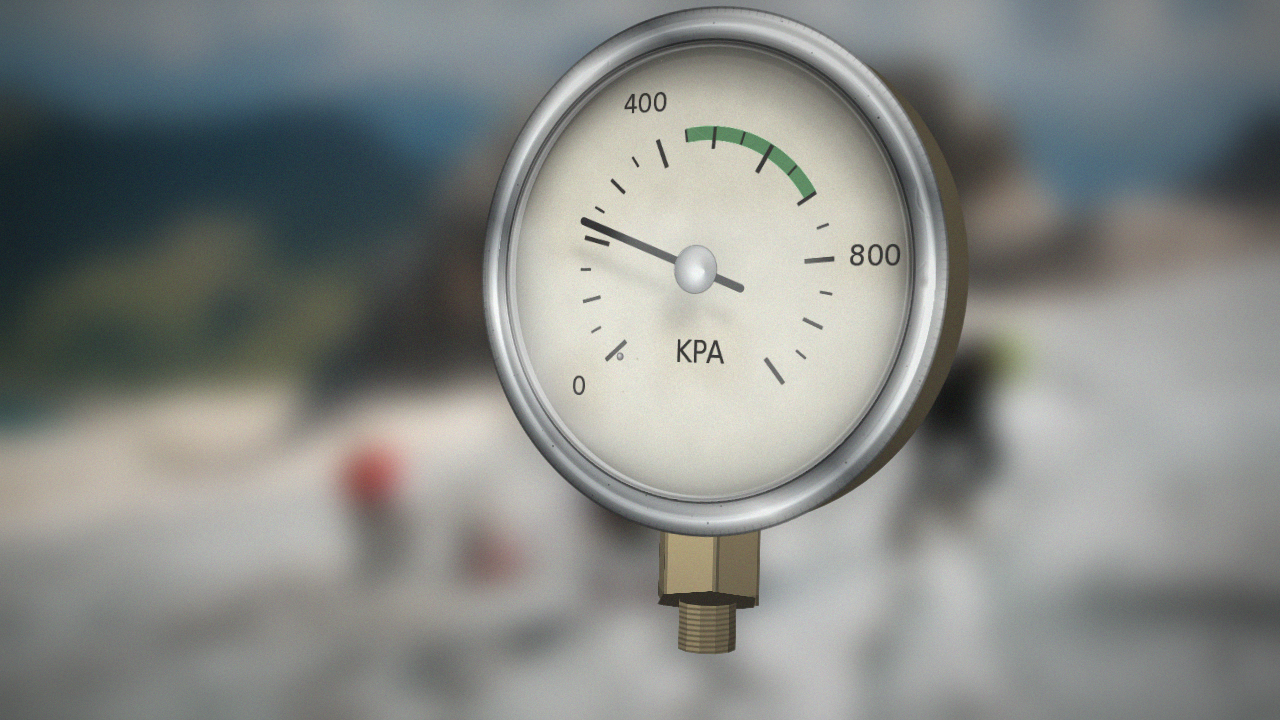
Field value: 225 kPa
